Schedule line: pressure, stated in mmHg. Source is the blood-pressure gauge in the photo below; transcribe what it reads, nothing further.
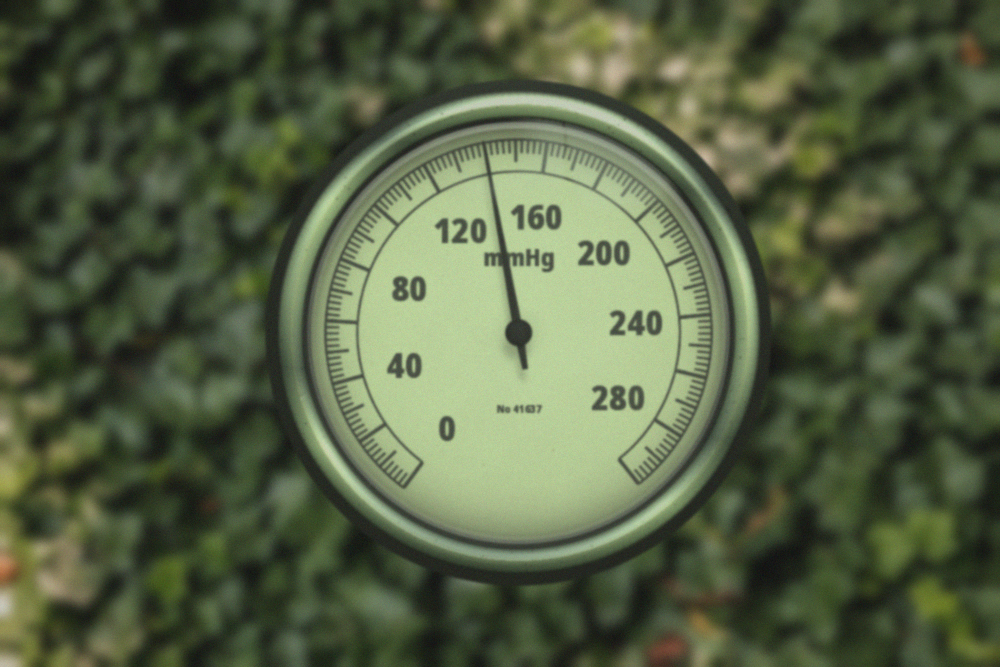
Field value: 140 mmHg
